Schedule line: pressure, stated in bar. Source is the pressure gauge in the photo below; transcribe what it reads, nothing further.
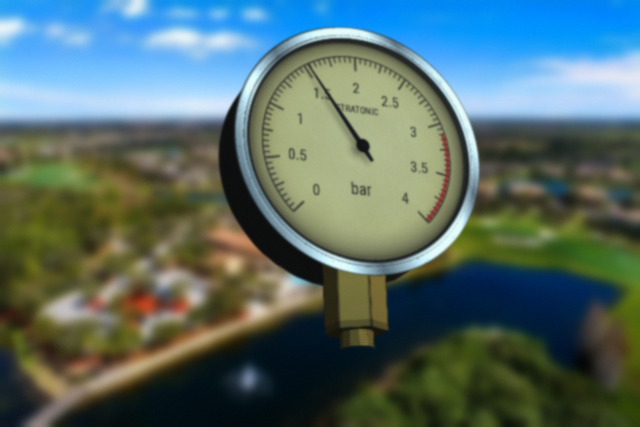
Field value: 1.5 bar
